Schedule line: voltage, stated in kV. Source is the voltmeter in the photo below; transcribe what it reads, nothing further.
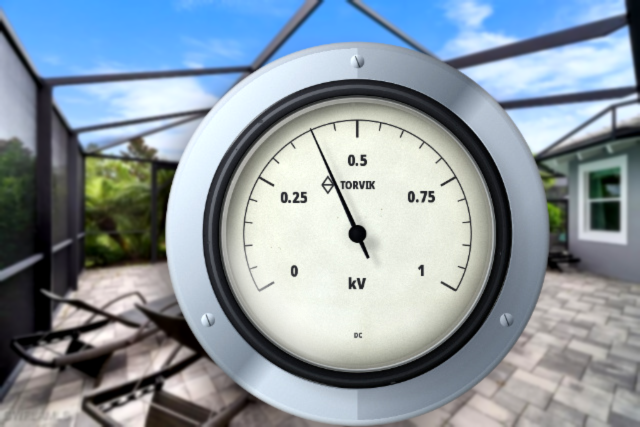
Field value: 0.4 kV
